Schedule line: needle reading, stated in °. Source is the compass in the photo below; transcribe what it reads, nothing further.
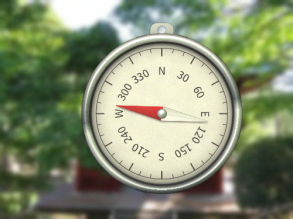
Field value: 280 °
